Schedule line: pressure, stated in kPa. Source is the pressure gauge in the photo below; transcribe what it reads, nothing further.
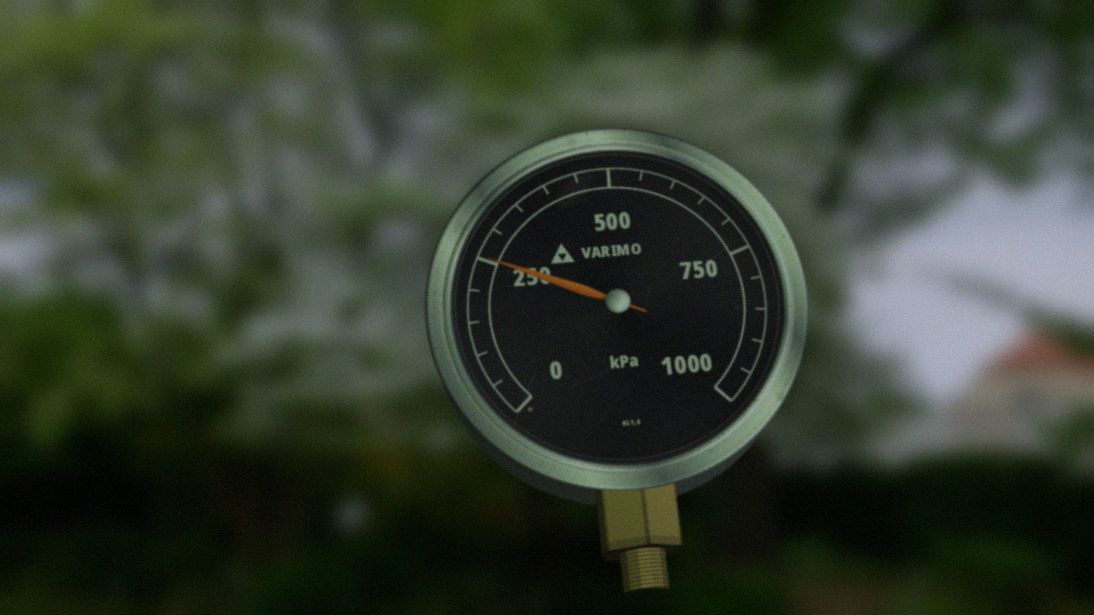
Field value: 250 kPa
